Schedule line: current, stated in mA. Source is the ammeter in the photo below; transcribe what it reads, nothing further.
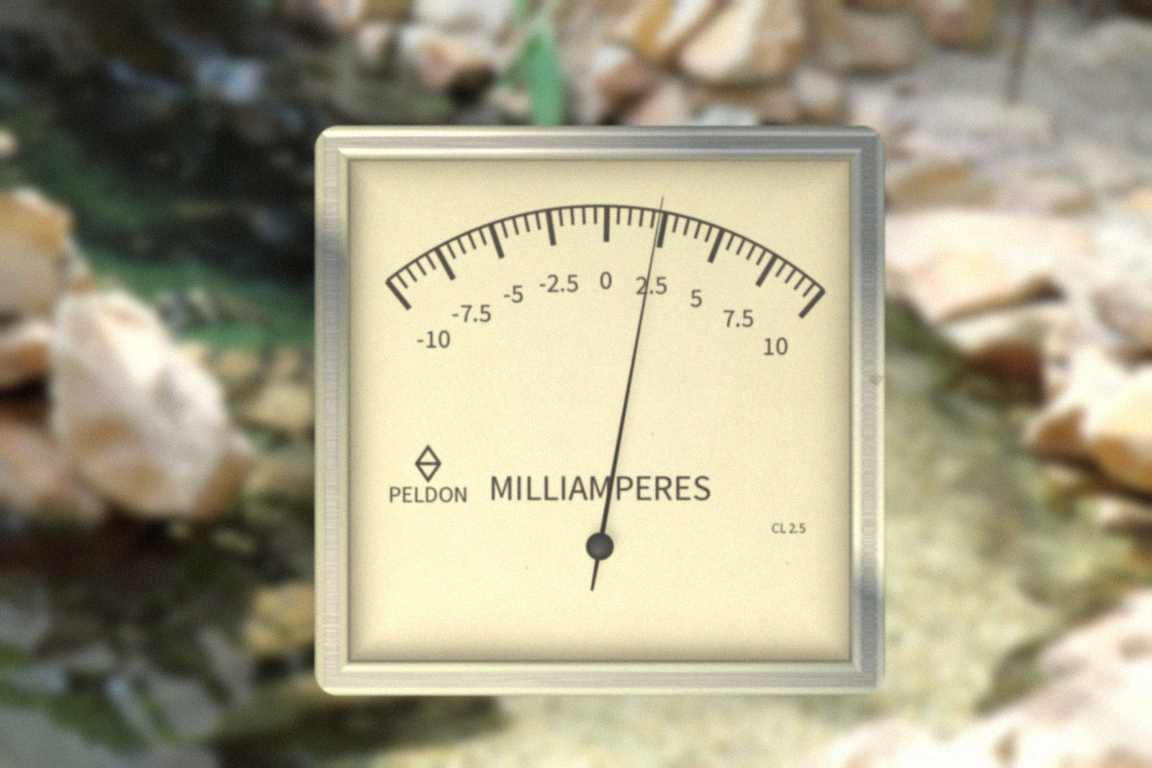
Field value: 2.25 mA
